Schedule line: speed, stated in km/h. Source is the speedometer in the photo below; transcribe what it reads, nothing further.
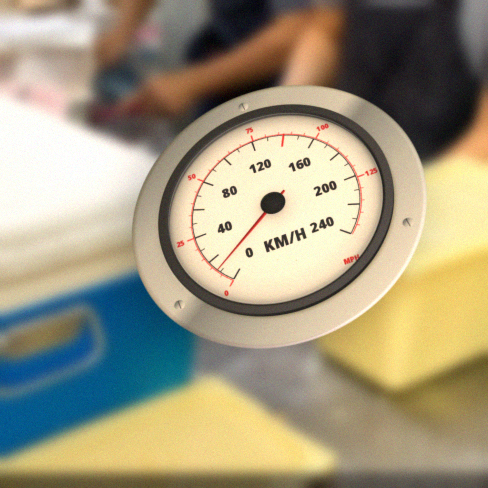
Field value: 10 km/h
